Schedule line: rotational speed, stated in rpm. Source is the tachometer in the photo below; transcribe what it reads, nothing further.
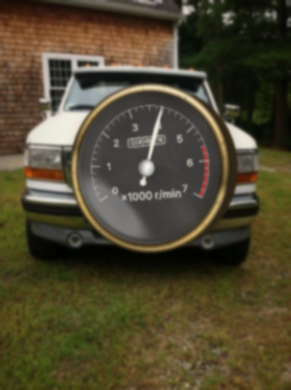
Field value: 4000 rpm
